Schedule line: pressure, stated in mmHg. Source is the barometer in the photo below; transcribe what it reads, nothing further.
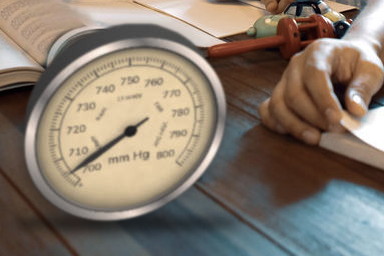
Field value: 705 mmHg
